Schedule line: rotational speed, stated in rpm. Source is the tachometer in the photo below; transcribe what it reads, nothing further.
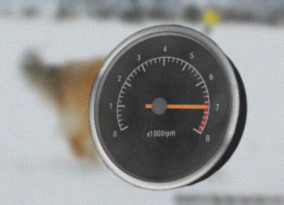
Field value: 7000 rpm
